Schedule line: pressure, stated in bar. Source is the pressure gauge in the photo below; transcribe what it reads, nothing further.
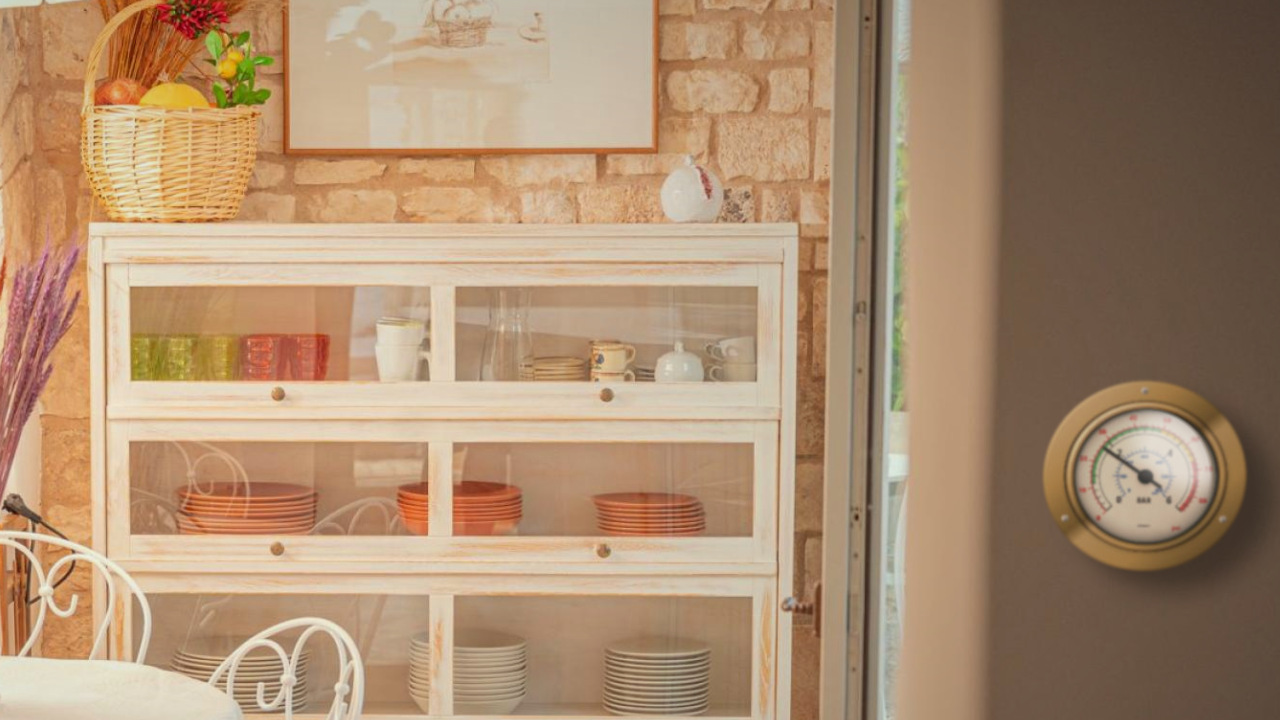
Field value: 1.8 bar
